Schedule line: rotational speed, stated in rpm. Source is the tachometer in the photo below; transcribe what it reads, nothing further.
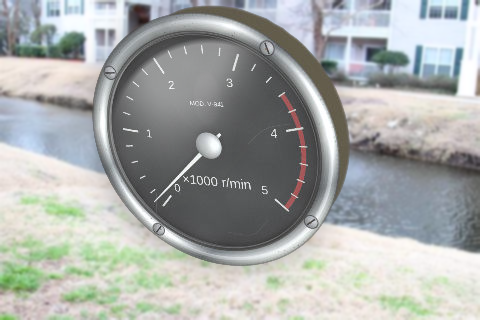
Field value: 100 rpm
